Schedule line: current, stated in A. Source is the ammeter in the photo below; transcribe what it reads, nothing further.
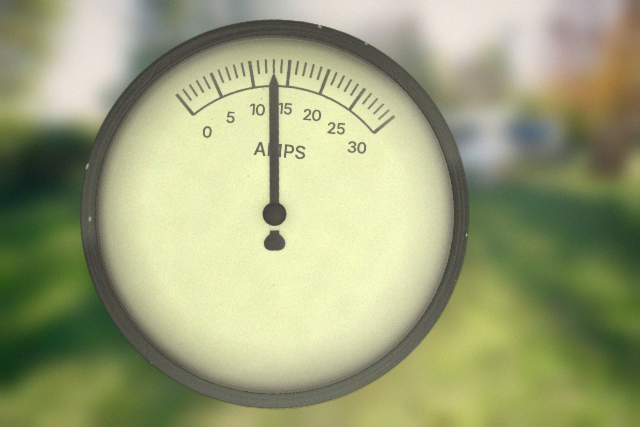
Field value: 13 A
